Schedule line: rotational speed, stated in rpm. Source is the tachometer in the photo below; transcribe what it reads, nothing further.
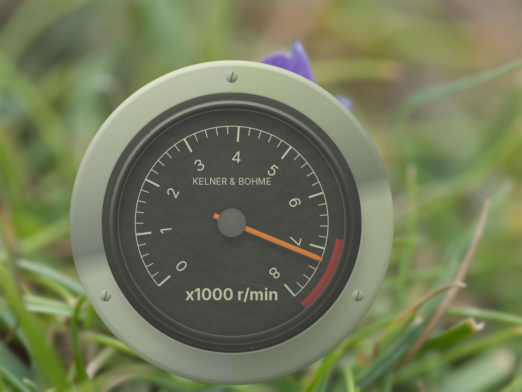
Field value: 7200 rpm
